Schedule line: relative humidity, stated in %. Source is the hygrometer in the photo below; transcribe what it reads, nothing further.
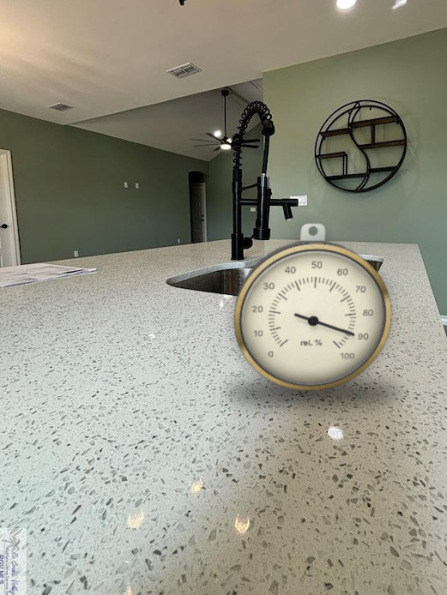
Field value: 90 %
